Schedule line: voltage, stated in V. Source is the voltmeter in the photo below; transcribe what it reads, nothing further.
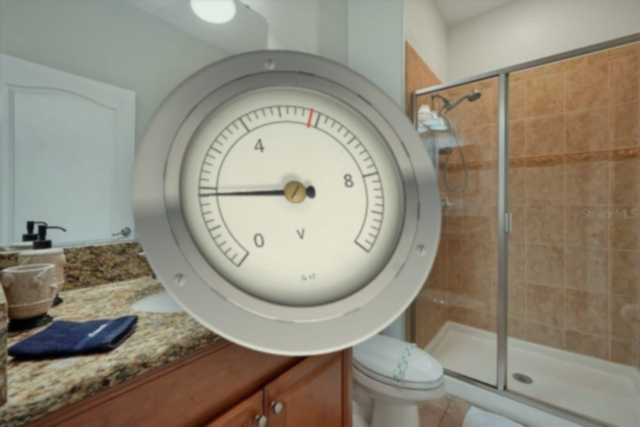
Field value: 1.8 V
